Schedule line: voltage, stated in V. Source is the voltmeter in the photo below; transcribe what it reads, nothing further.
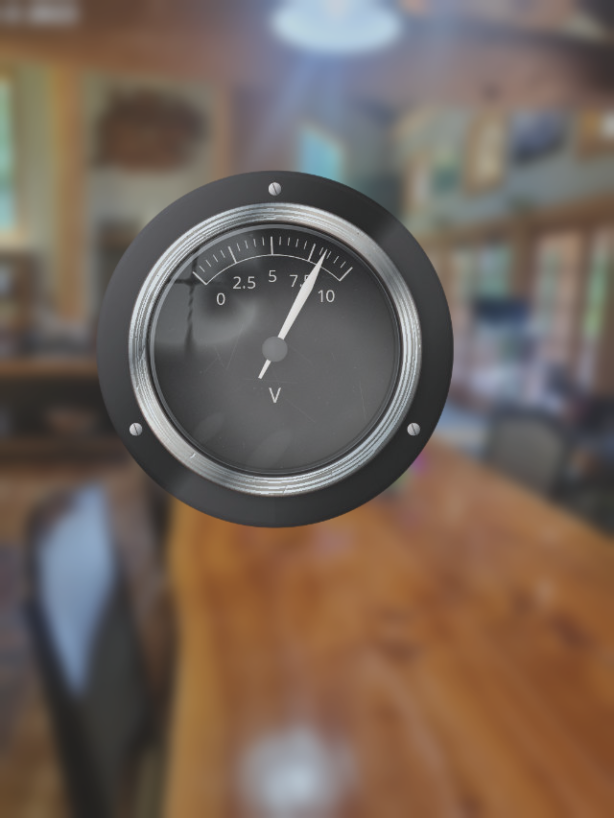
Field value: 8.25 V
